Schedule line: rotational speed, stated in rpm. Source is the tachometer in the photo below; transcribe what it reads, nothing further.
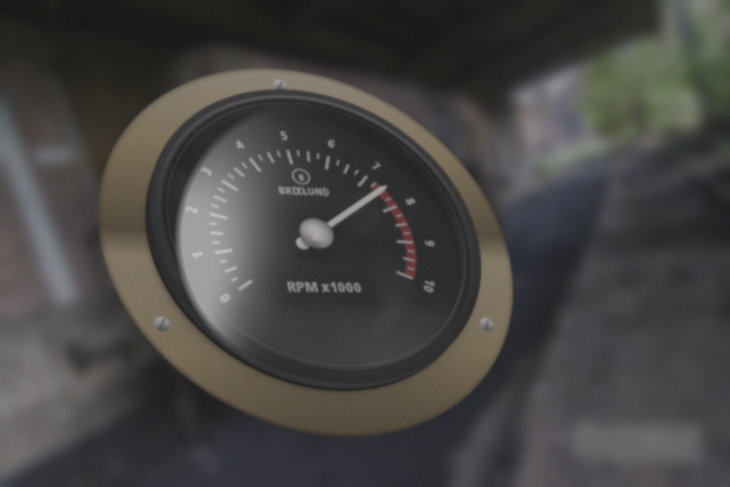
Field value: 7500 rpm
